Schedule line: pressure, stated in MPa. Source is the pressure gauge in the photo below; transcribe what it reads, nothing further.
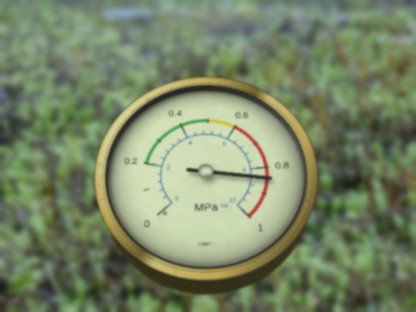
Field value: 0.85 MPa
